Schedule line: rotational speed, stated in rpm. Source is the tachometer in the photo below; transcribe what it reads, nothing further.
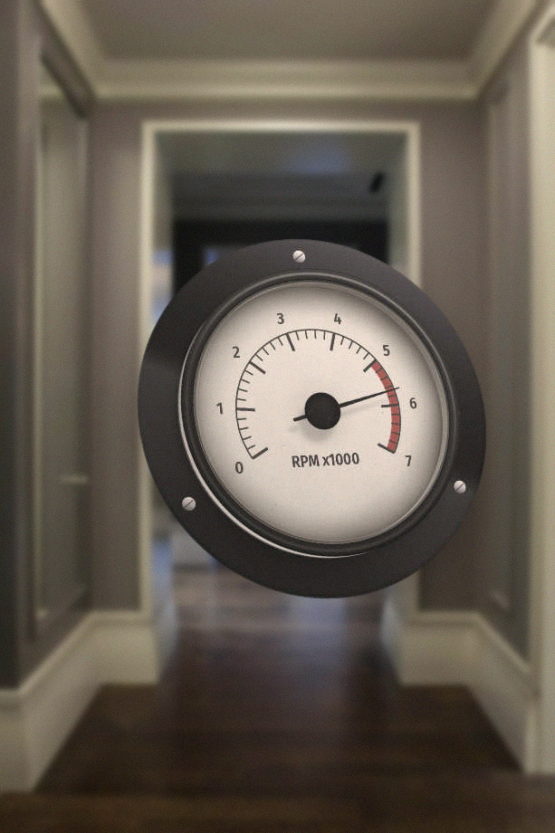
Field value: 5700 rpm
